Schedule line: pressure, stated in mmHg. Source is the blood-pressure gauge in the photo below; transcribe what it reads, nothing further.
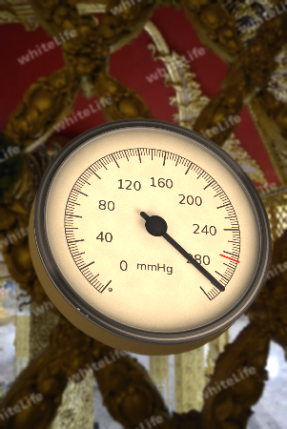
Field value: 290 mmHg
